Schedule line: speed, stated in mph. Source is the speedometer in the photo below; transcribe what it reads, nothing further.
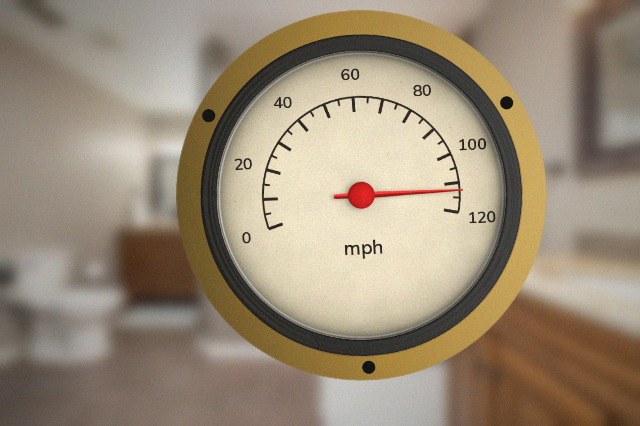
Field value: 112.5 mph
